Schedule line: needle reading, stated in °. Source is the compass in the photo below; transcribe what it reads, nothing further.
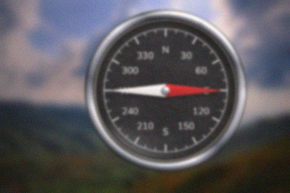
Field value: 90 °
